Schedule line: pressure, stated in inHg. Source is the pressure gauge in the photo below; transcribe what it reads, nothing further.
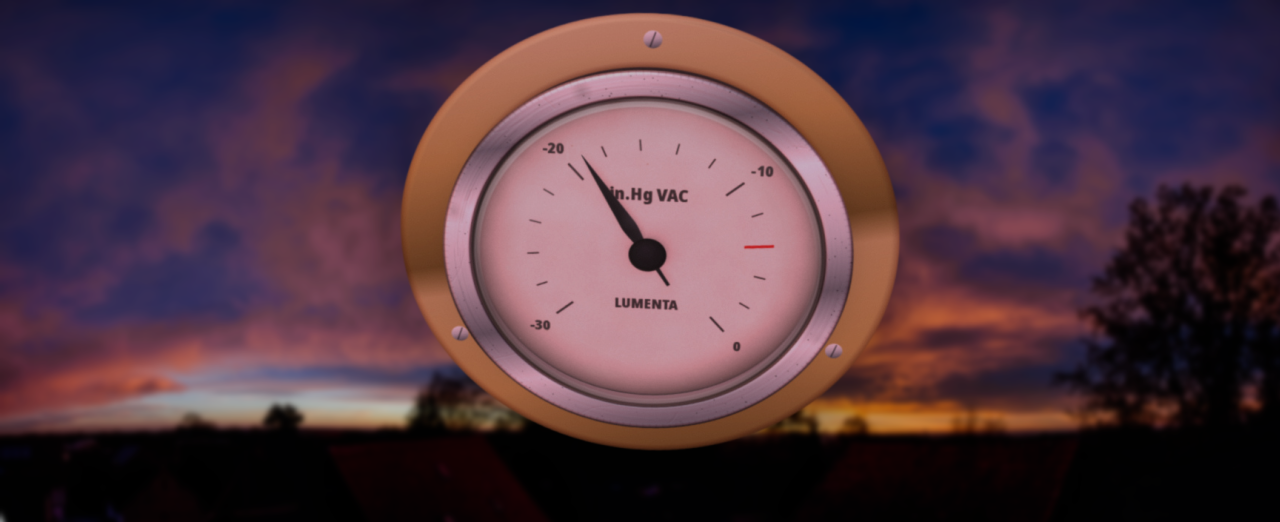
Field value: -19 inHg
